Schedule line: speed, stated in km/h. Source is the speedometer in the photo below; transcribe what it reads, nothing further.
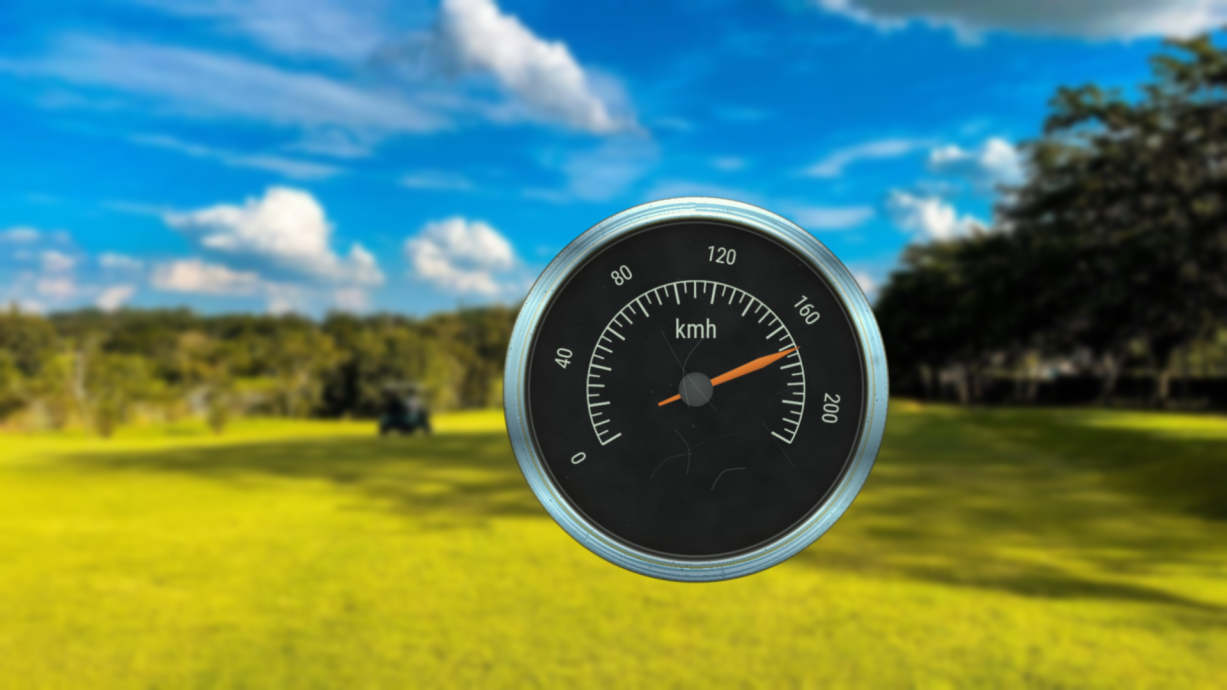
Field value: 172.5 km/h
